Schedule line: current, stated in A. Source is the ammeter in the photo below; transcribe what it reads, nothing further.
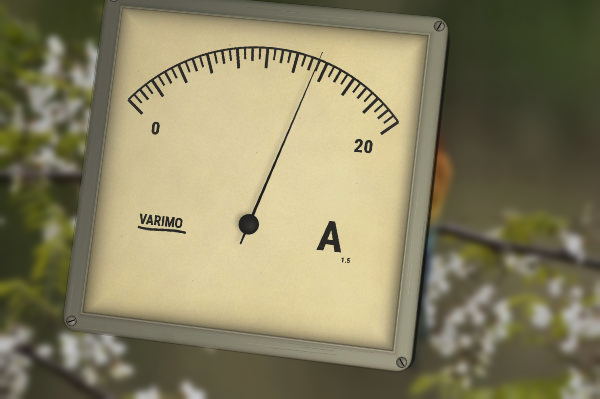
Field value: 13.5 A
